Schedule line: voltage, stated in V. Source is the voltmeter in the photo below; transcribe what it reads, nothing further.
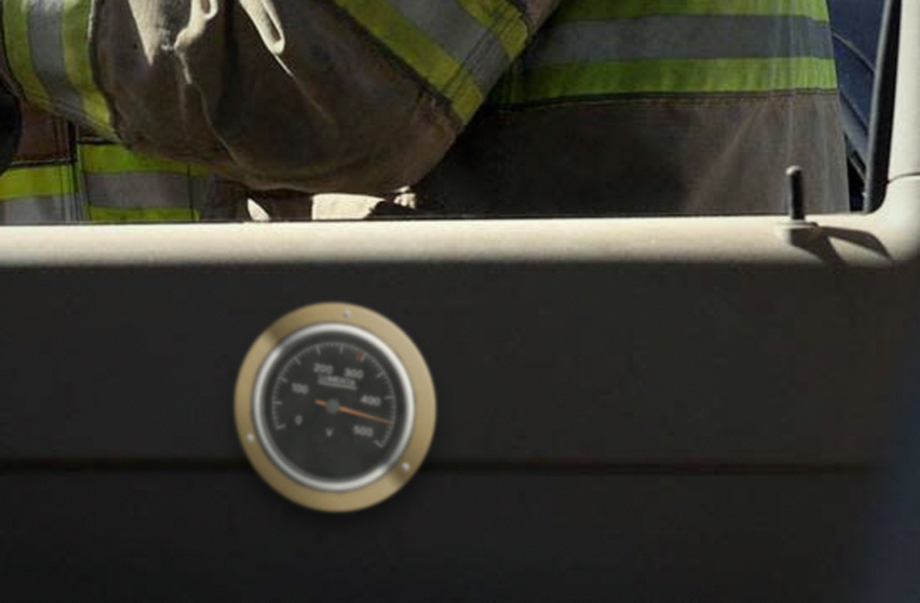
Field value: 450 V
